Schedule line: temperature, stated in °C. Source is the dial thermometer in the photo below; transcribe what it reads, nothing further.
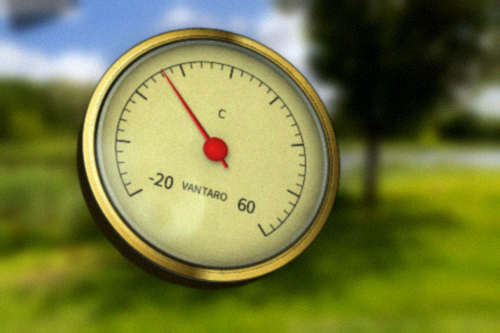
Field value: 6 °C
